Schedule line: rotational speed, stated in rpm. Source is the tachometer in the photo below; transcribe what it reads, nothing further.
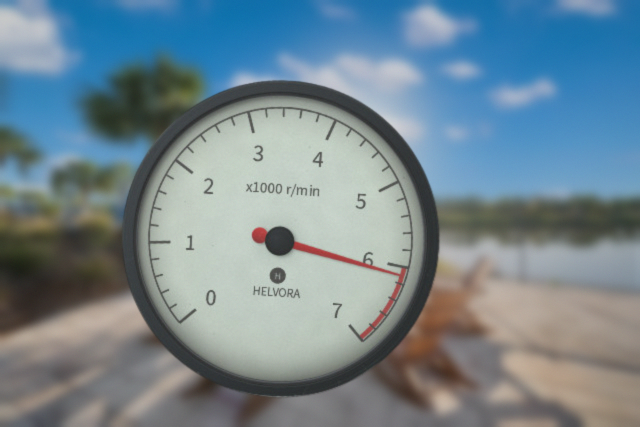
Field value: 6100 rpm
